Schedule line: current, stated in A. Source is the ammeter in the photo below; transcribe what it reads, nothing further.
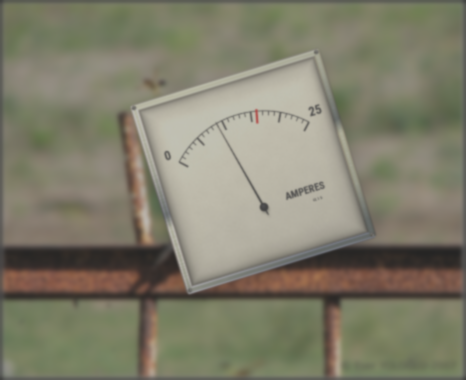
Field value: 9 A
